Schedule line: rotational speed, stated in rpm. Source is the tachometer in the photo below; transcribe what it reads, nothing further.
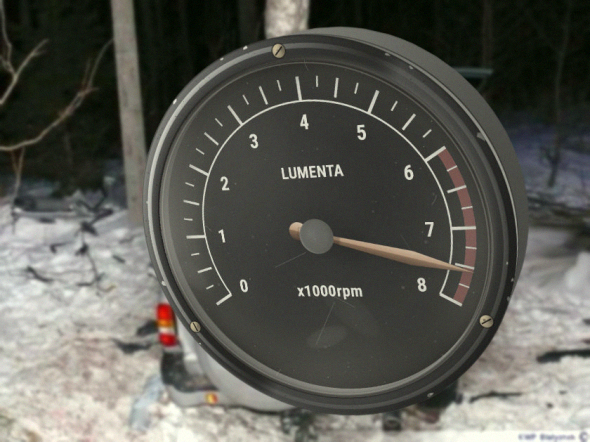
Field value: 7500 rpm
